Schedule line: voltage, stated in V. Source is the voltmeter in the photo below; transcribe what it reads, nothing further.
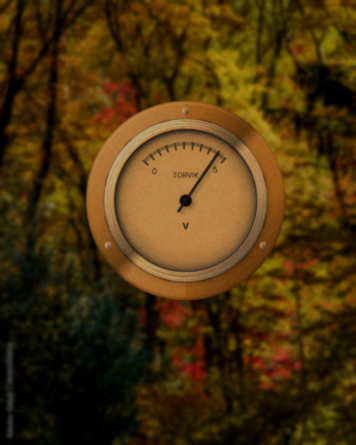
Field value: 4.5 V
